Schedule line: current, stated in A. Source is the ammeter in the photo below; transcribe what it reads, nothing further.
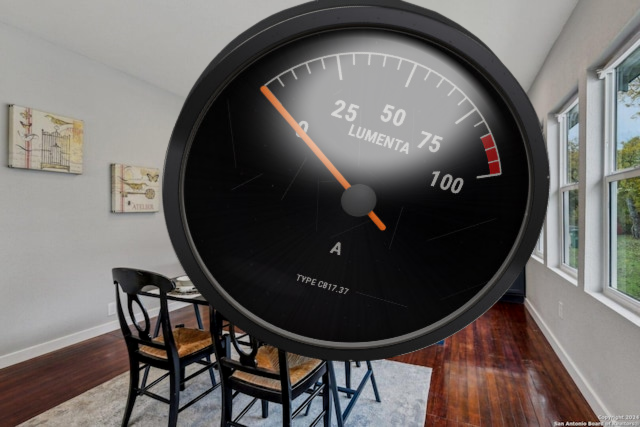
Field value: 0 A
